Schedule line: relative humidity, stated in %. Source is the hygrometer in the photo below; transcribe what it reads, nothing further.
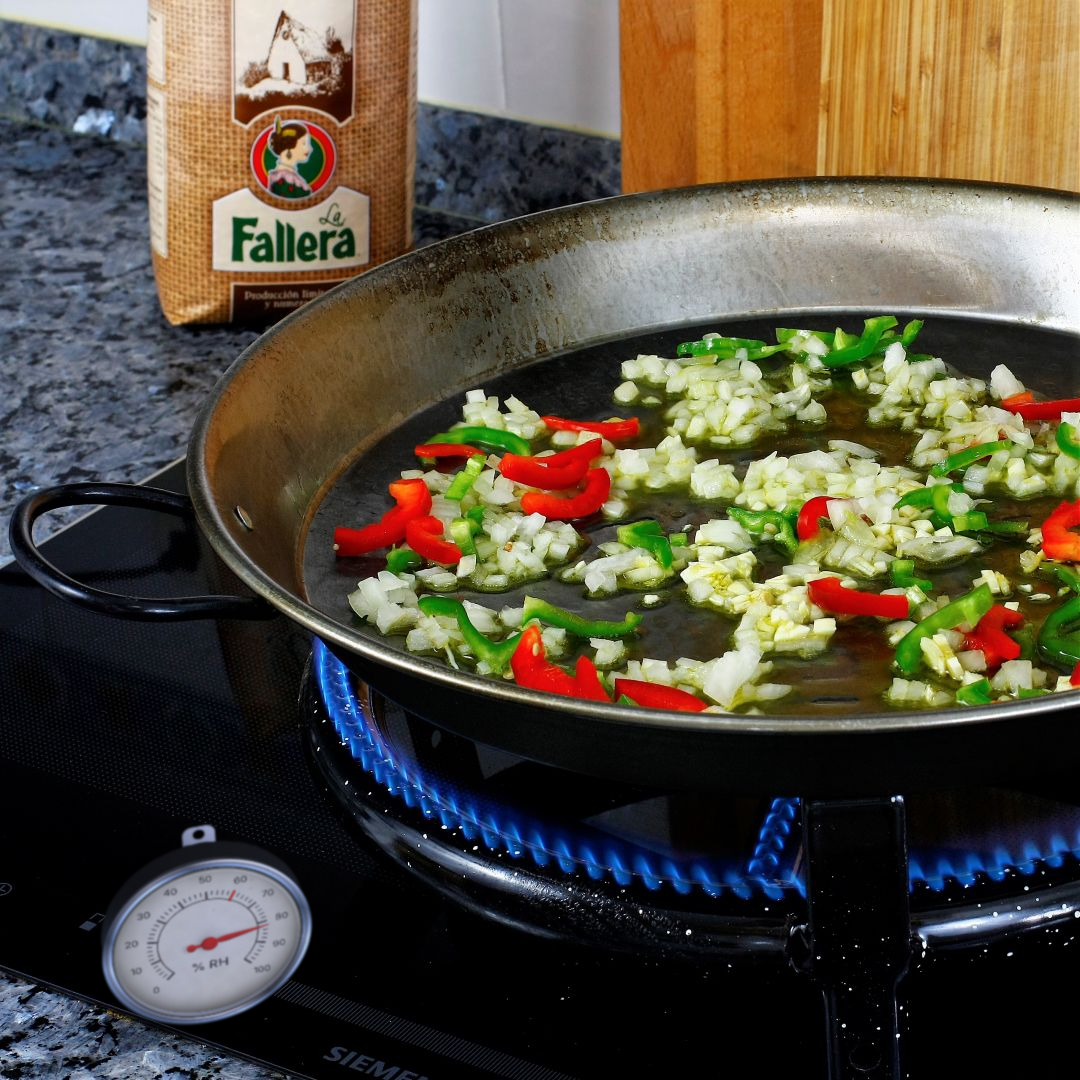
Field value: 80 %
